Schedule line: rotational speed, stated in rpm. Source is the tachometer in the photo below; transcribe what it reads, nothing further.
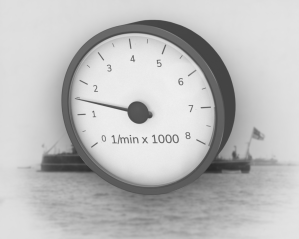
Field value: 1500 rpm
